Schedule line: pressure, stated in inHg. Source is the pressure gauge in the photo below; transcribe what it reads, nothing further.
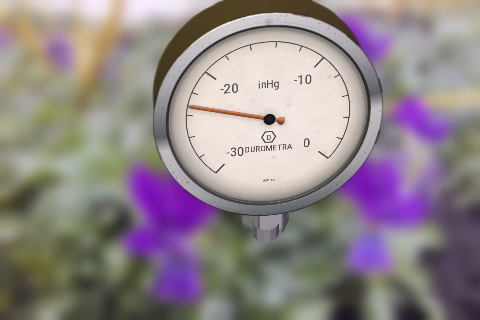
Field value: -23 inHg
